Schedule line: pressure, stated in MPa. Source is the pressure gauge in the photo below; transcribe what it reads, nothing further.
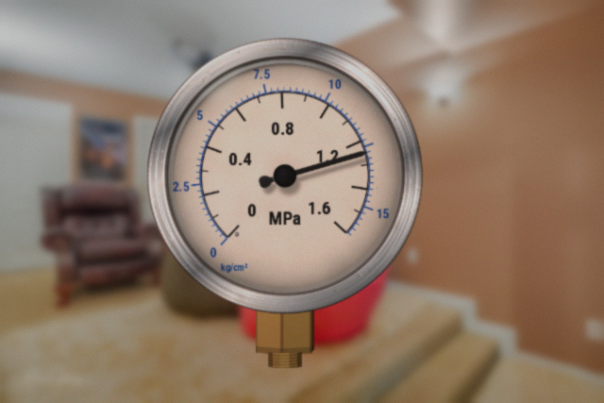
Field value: 1.25 MPa
